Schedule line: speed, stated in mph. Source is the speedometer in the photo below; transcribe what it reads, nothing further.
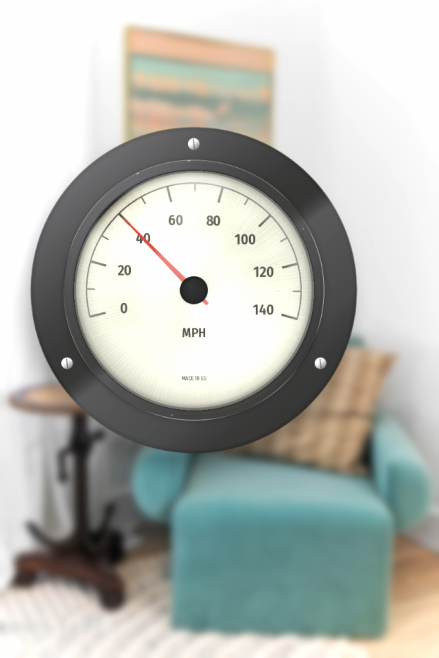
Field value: 40 mph
